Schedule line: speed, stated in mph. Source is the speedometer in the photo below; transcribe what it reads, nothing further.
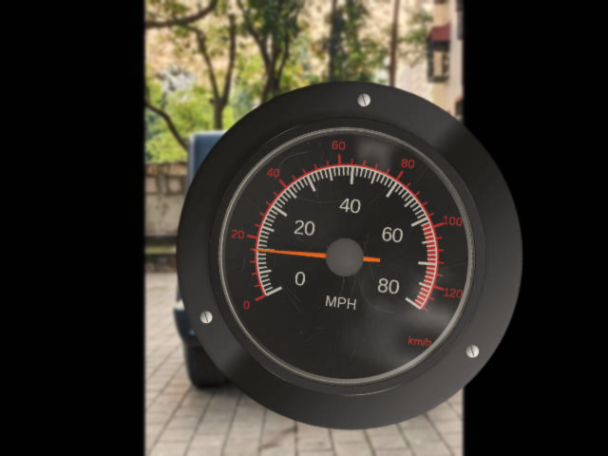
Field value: 10 mph
